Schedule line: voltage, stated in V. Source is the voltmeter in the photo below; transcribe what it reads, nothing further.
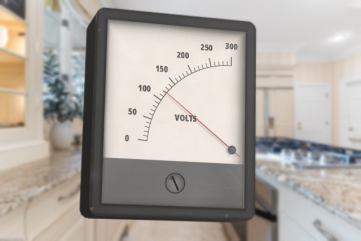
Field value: 120 V
